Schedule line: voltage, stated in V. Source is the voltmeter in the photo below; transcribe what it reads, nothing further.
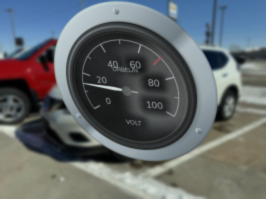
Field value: 15 V
